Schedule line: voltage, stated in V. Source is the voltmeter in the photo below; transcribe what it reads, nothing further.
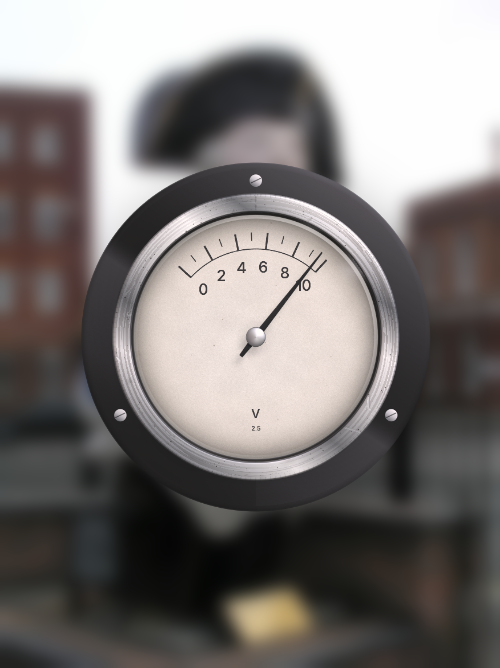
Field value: 9.5 V
